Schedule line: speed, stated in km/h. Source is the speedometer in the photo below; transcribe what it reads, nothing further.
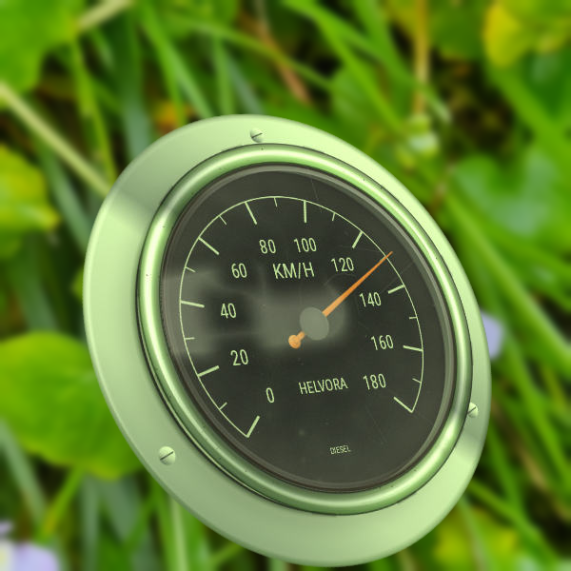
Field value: 130 km/h
